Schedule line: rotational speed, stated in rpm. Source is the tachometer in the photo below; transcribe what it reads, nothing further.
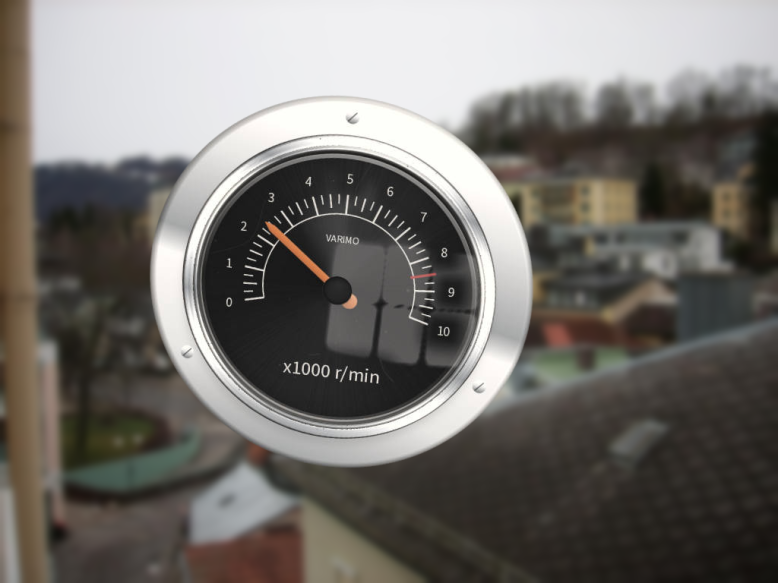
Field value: 2500 rpm
